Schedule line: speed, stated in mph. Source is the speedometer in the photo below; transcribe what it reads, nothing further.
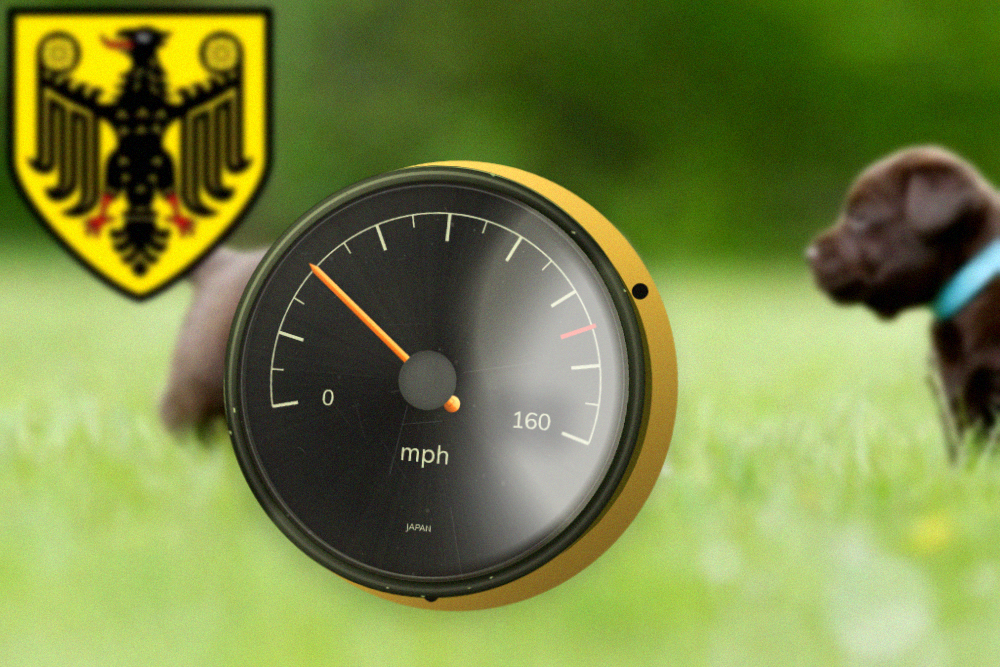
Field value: 40 mph
